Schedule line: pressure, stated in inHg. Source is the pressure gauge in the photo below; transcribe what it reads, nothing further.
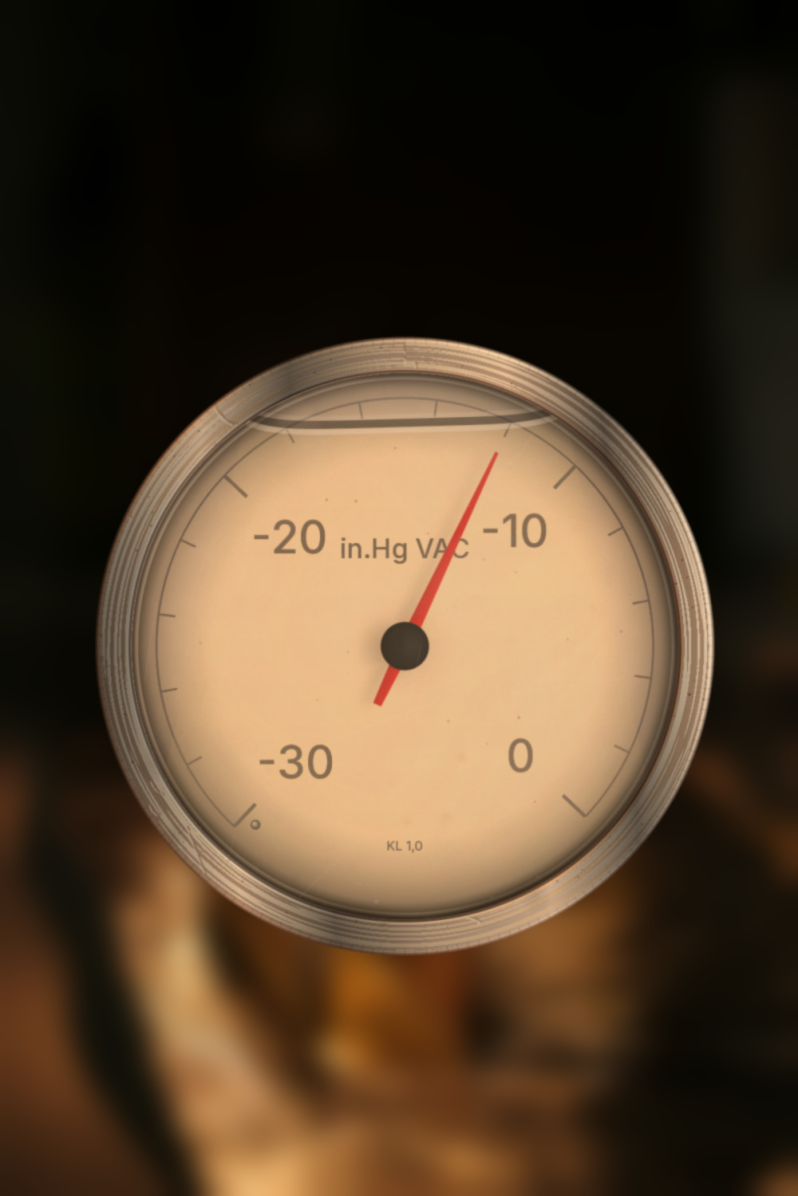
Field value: -12 inHg
